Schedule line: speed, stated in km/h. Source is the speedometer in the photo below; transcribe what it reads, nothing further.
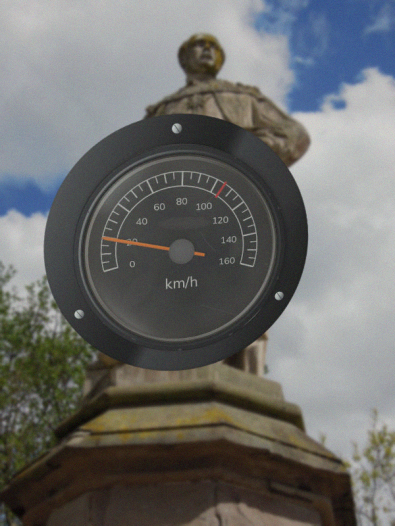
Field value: 20 km/h
